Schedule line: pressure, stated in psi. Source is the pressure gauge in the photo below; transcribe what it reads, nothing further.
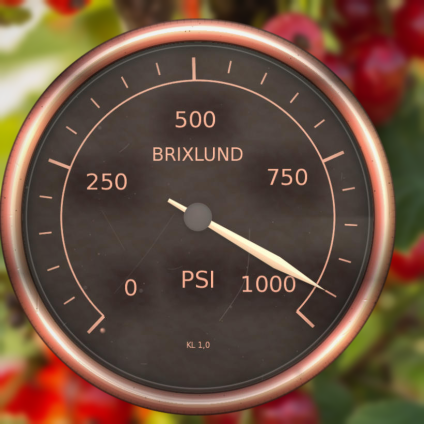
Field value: 950 psi
